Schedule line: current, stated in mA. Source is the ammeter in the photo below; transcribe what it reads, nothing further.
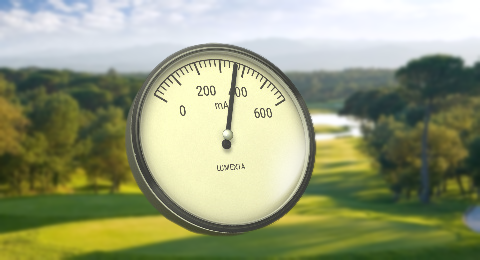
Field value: 360 mA
